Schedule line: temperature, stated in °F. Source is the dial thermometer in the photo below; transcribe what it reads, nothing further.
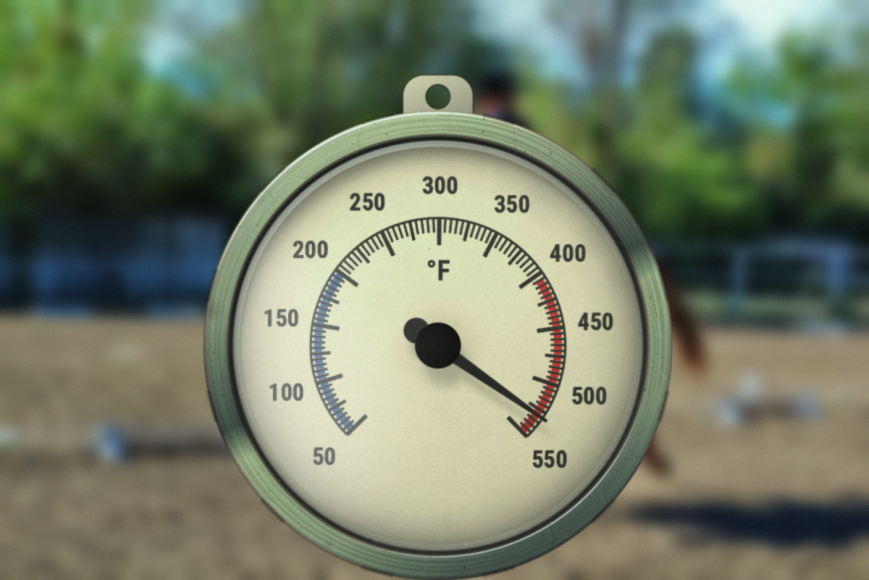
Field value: 530 °F
